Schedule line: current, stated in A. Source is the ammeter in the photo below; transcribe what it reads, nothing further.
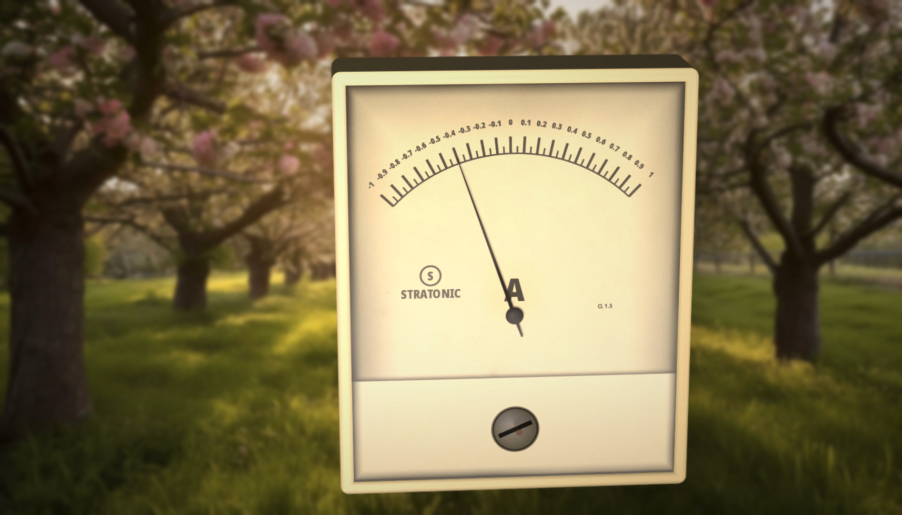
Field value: -0.4 A
